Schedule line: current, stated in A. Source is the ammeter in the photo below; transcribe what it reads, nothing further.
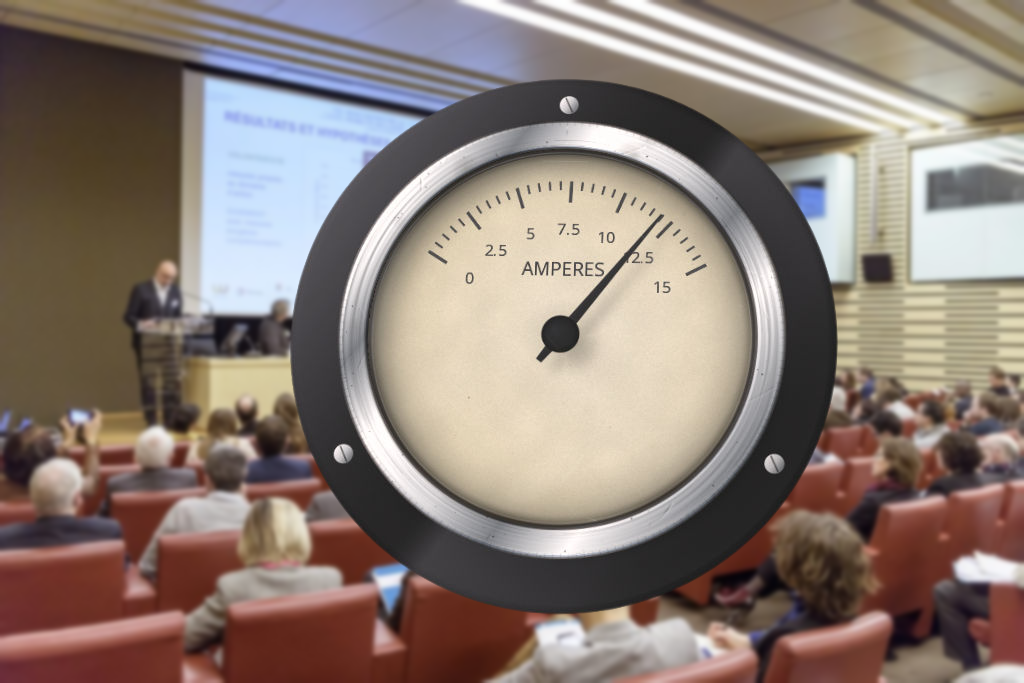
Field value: 12 A
